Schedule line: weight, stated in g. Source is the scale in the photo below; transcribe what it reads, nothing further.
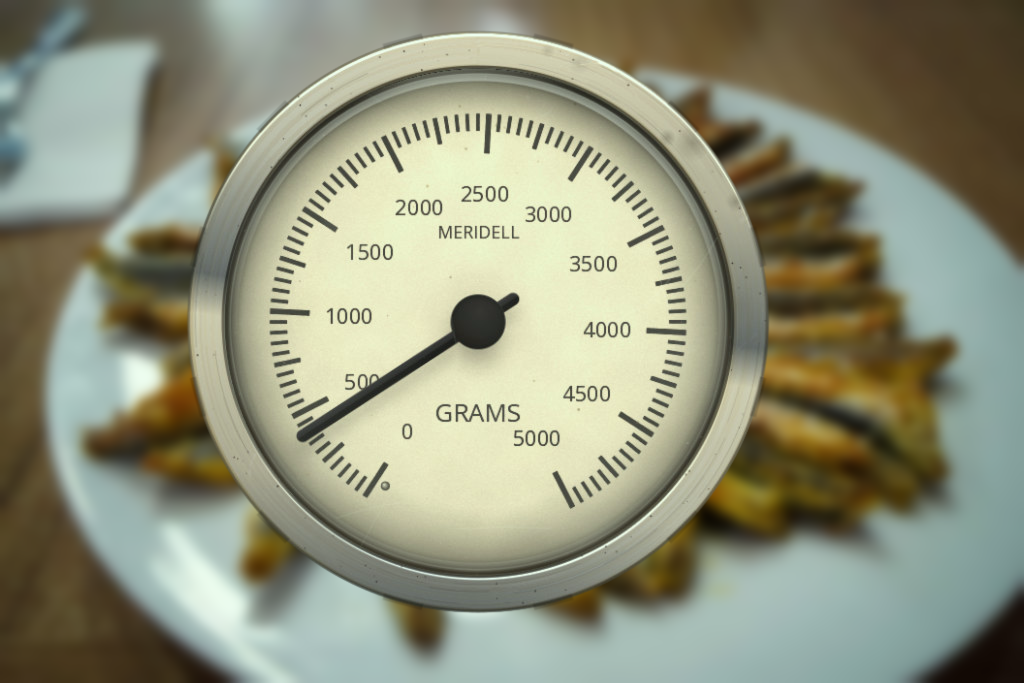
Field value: 400 g
